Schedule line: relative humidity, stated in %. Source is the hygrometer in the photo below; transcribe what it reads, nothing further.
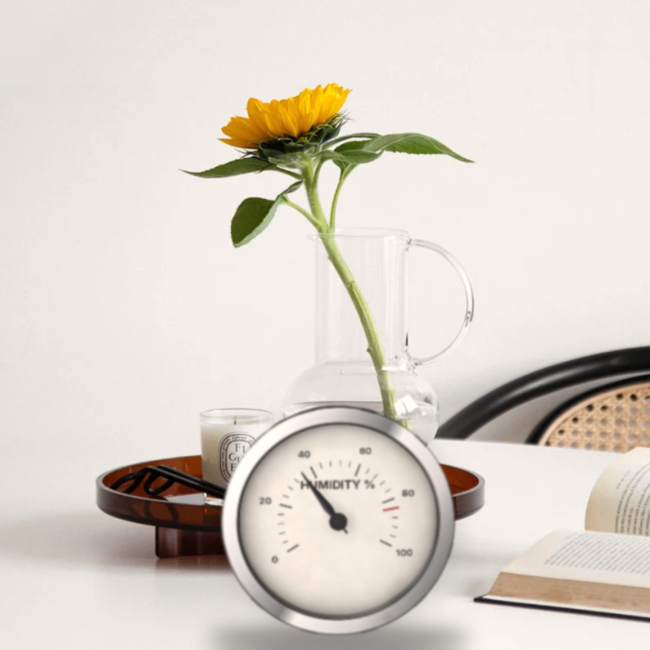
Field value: 36 %
